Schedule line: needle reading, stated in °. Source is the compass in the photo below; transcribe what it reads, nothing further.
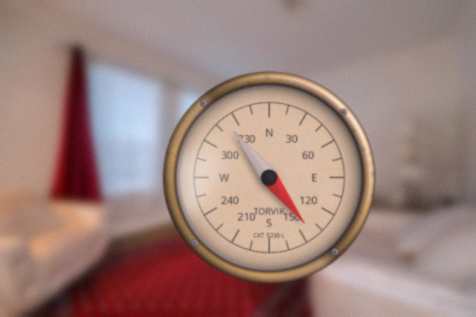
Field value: 142.5 °
